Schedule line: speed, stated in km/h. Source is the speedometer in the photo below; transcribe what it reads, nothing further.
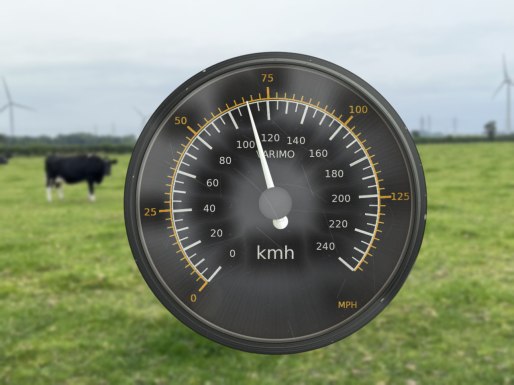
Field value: 110 km/h
